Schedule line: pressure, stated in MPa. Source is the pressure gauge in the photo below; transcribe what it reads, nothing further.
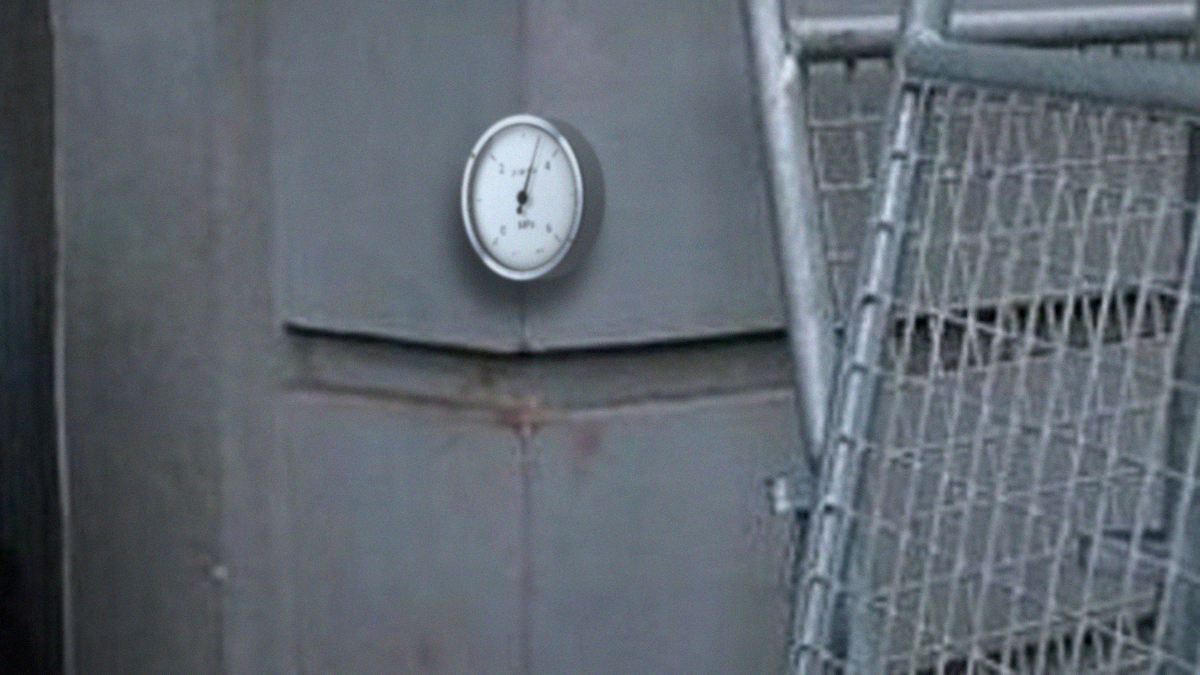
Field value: 3.5 MPa
